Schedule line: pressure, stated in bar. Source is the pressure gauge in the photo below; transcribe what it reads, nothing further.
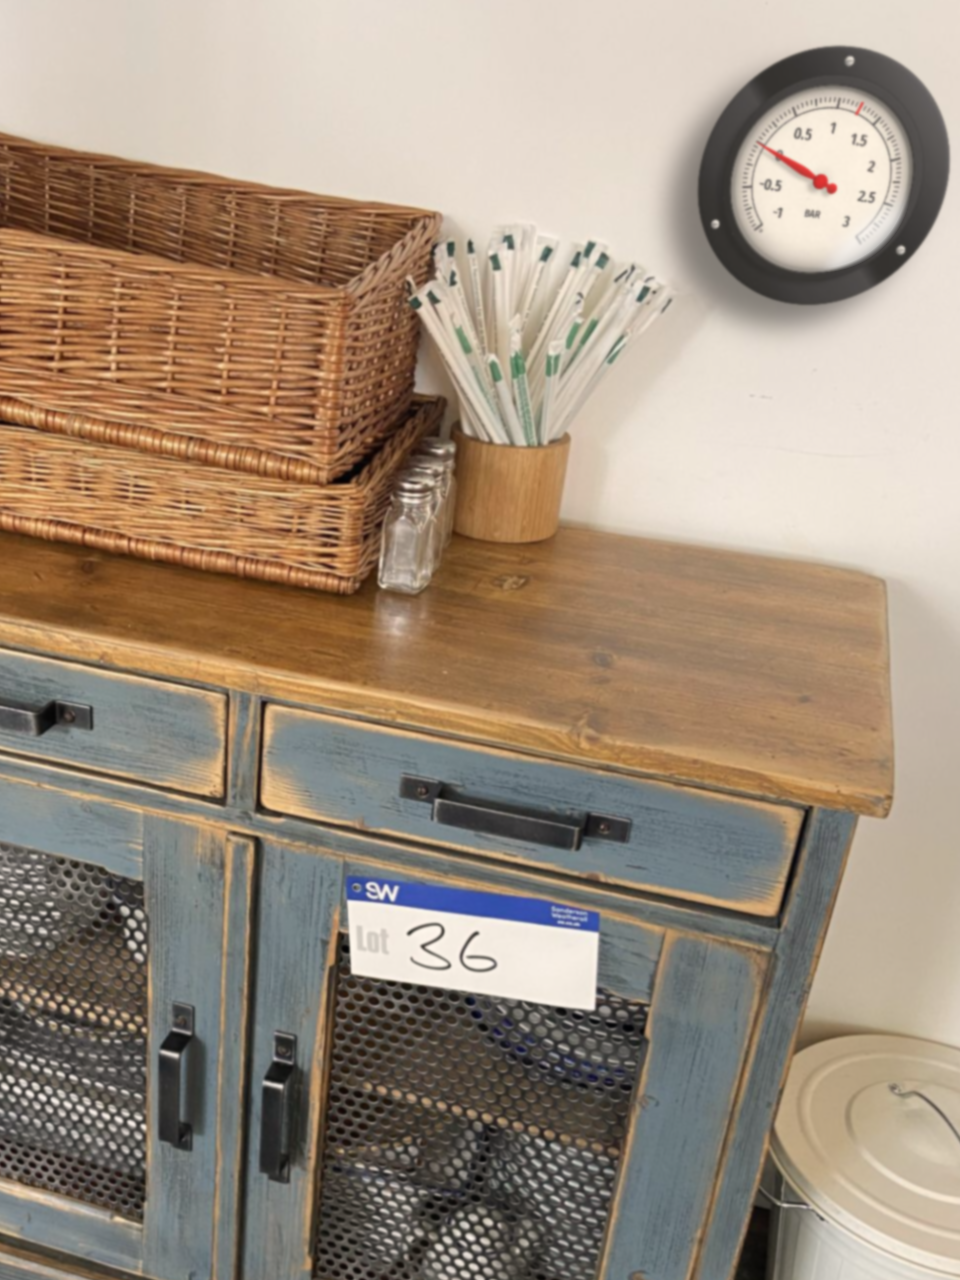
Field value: 0 bar
